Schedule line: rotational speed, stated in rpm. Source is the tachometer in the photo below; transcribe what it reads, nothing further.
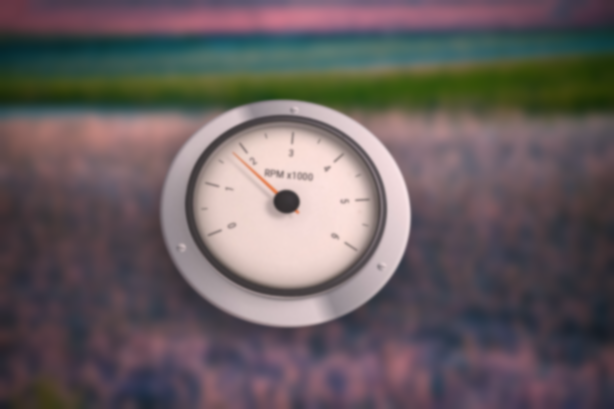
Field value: 1750 rpm
